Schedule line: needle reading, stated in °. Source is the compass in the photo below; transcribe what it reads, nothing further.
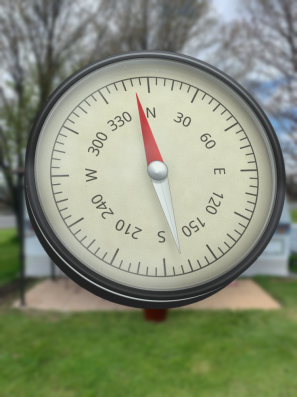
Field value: 350 °
